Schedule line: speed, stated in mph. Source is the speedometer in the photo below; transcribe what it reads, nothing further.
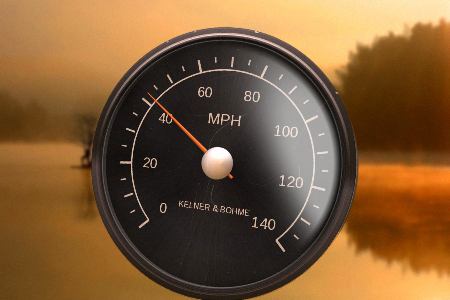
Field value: 42.5 mph
